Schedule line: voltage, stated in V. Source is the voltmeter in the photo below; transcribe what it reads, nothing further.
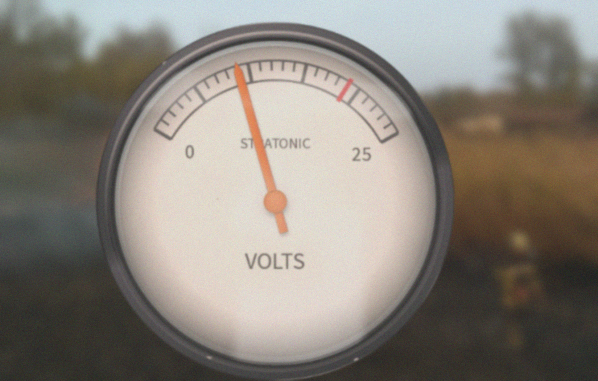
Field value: 9 V
